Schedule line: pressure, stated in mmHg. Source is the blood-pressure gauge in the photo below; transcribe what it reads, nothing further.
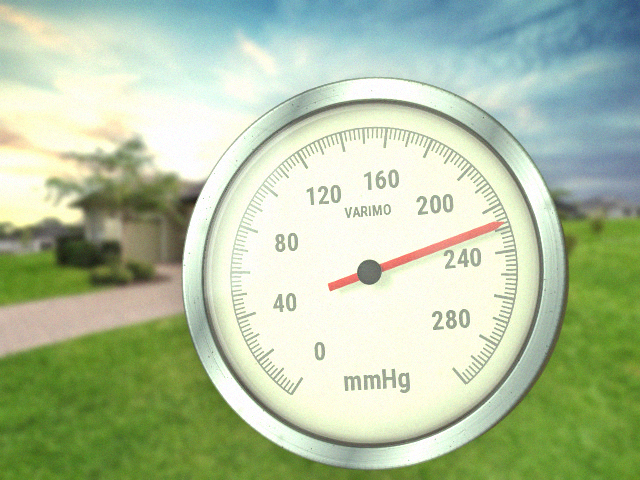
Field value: 228 mmHg
